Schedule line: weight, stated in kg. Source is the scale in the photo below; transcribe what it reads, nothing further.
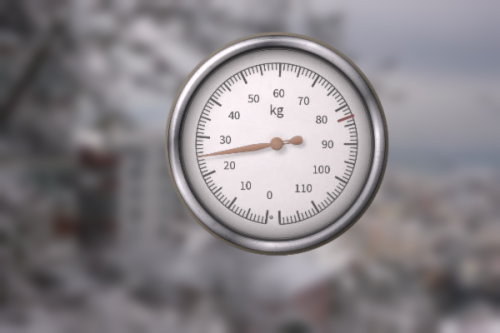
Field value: 25 kg
